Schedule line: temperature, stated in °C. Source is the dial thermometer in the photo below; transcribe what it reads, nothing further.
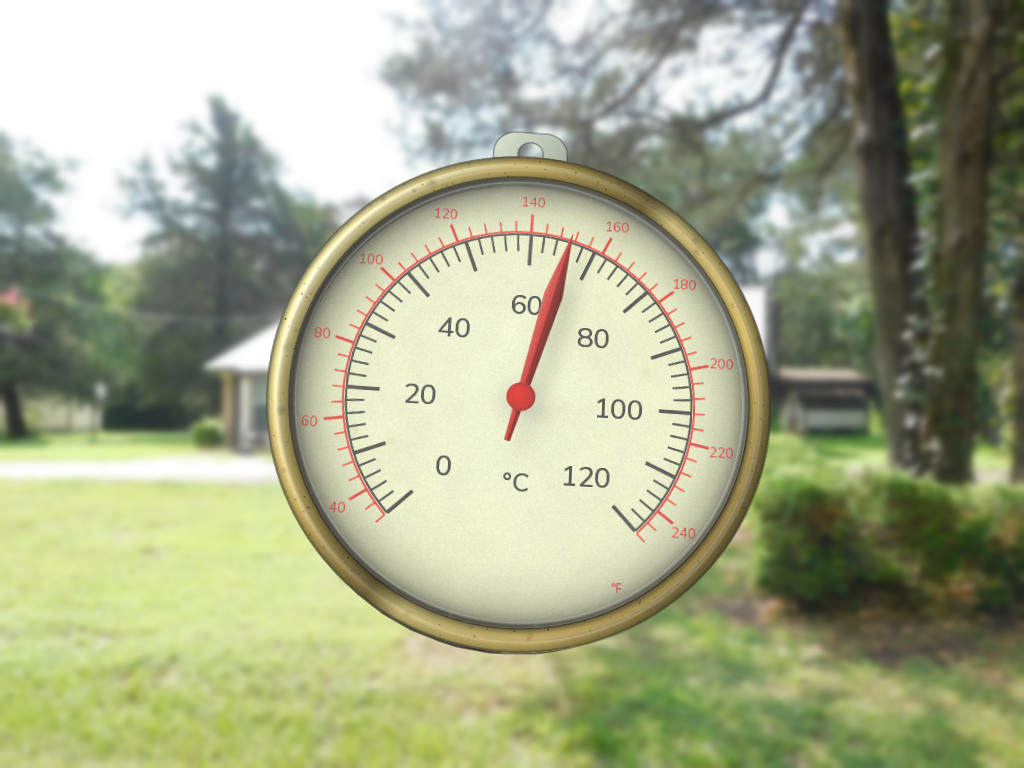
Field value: 66 °C
